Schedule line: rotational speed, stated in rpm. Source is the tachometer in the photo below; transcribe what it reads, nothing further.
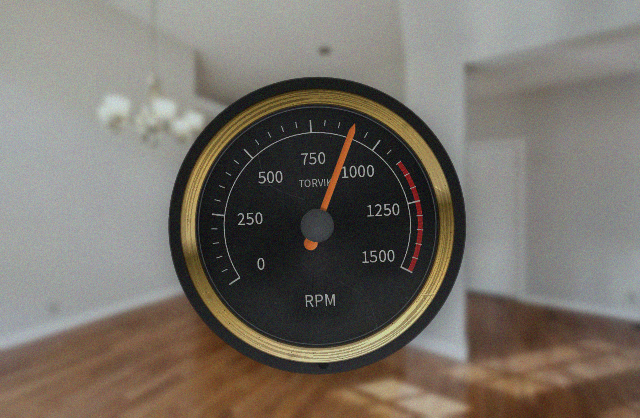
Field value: 900 rpm
